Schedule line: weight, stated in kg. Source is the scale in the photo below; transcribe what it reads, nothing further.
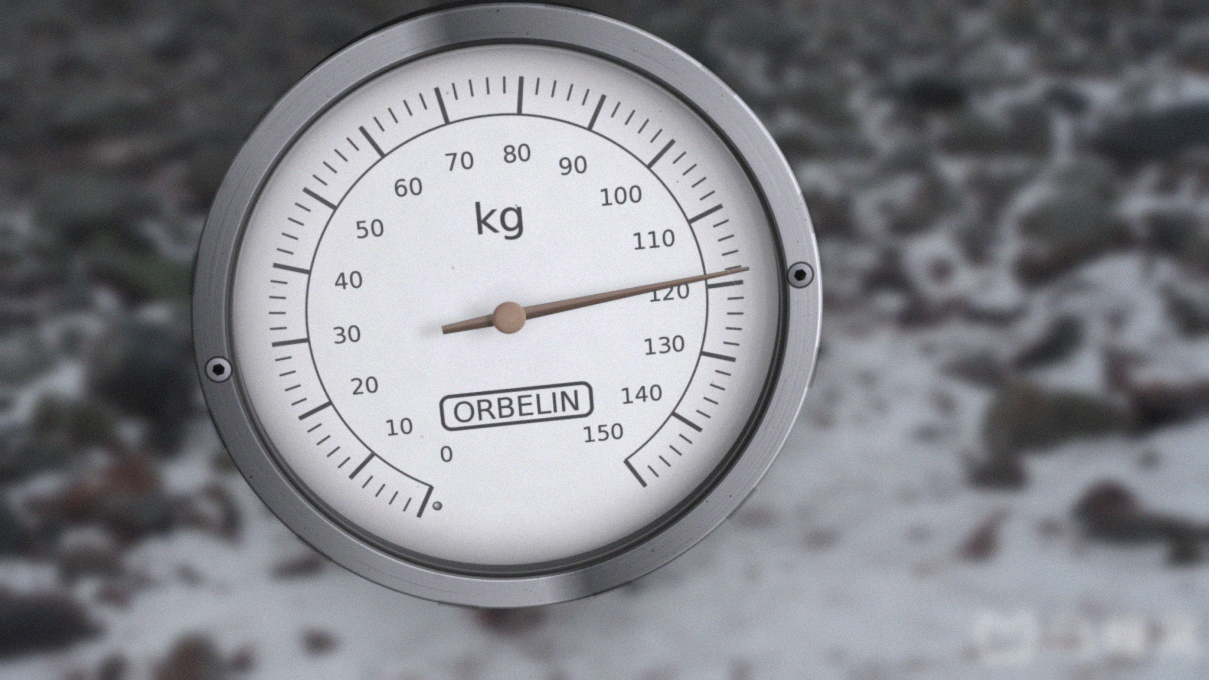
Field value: 118 kg
